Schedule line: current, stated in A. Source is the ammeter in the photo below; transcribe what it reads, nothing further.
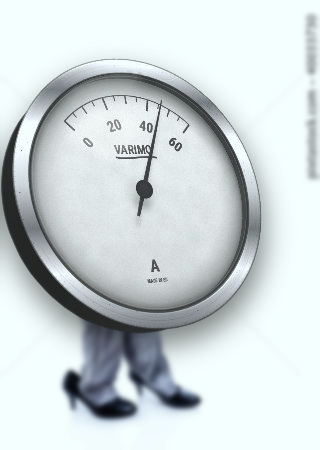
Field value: 45 A
